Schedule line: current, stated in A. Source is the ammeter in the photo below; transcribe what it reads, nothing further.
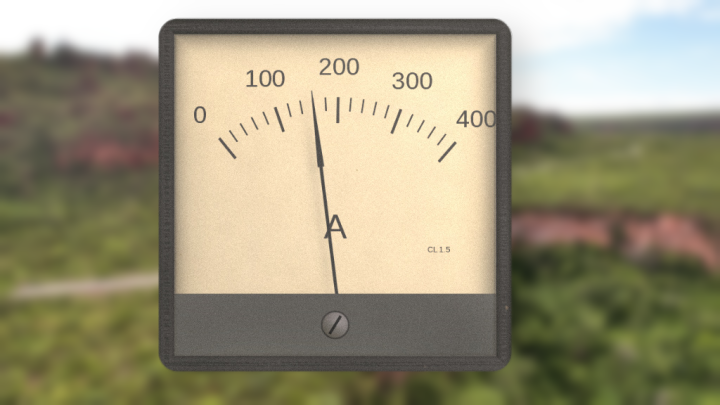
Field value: 160 A
